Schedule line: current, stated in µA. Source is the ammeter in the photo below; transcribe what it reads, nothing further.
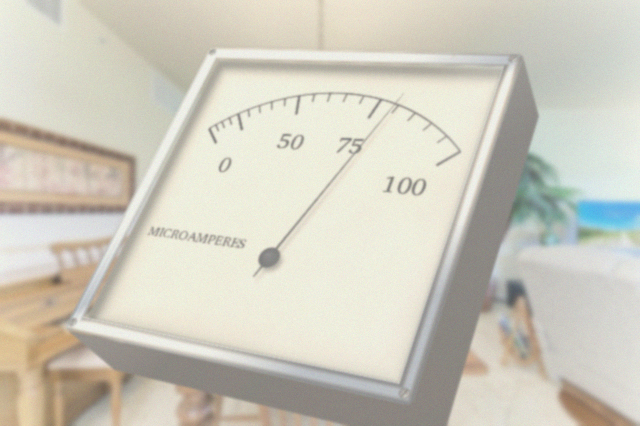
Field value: 80 µA
